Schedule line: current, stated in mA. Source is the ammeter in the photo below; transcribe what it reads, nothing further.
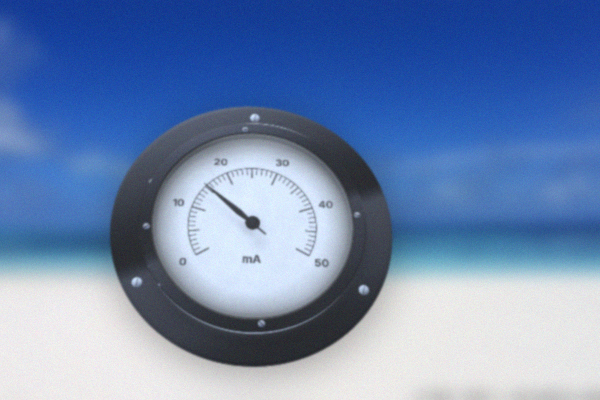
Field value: 15 mA
